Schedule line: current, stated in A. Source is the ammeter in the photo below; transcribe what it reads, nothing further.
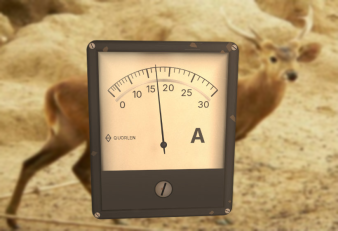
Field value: 17 A
